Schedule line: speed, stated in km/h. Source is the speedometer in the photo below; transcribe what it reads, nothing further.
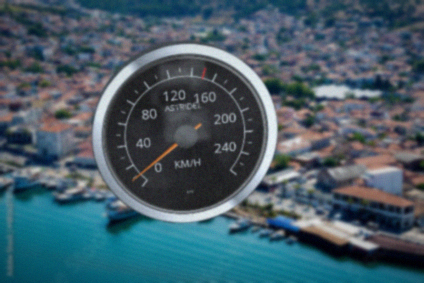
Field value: 10 km/h
